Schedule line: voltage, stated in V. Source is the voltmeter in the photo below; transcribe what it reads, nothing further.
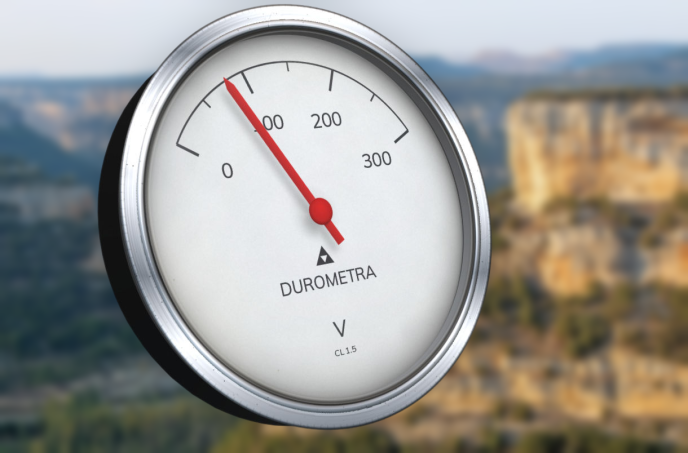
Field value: 75 V
